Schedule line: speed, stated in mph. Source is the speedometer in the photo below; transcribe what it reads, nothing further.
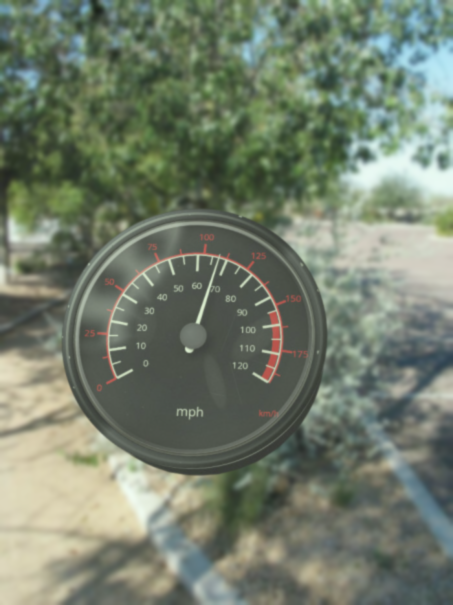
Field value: 67.5 mph
